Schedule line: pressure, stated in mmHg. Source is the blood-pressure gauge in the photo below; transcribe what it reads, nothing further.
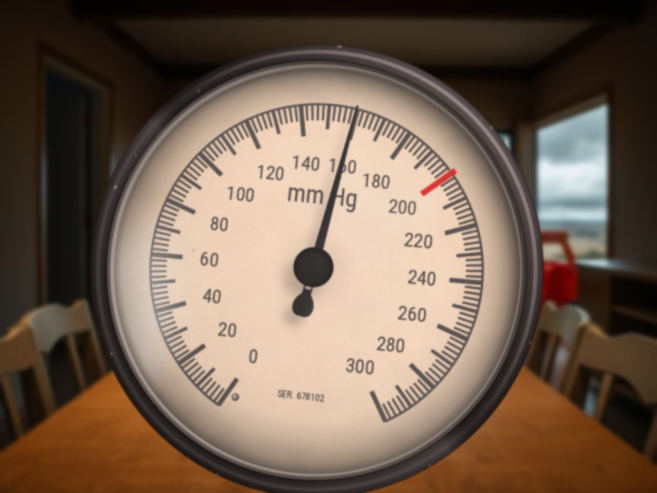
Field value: 160 mmHg
